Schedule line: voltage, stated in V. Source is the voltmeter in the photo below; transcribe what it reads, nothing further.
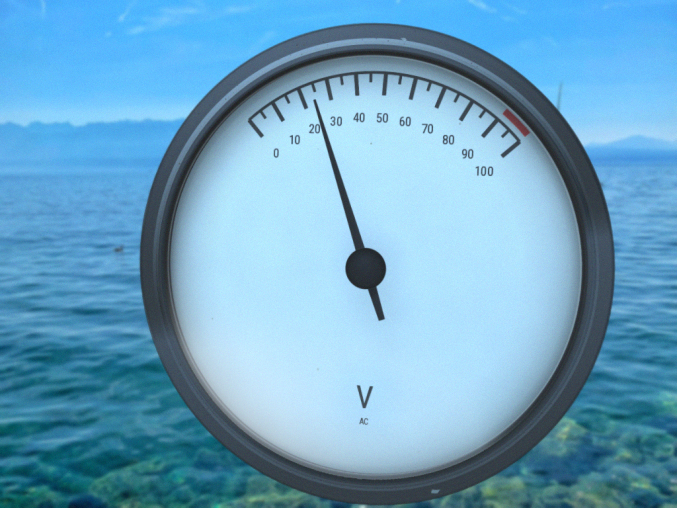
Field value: 25 V
